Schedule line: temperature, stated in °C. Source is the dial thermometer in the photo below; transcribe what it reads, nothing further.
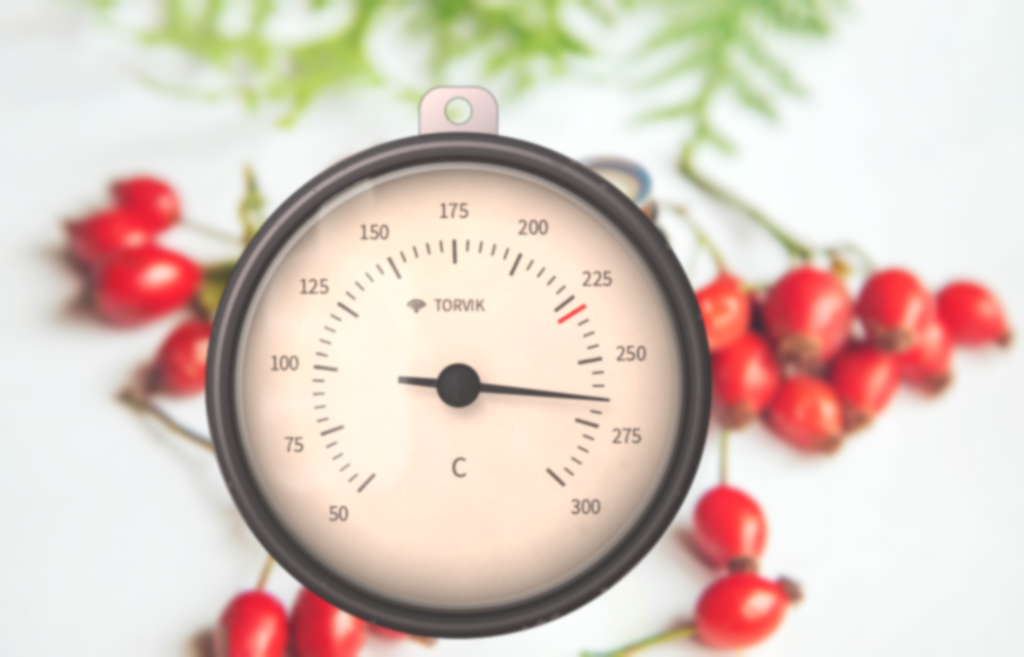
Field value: 265 °C
